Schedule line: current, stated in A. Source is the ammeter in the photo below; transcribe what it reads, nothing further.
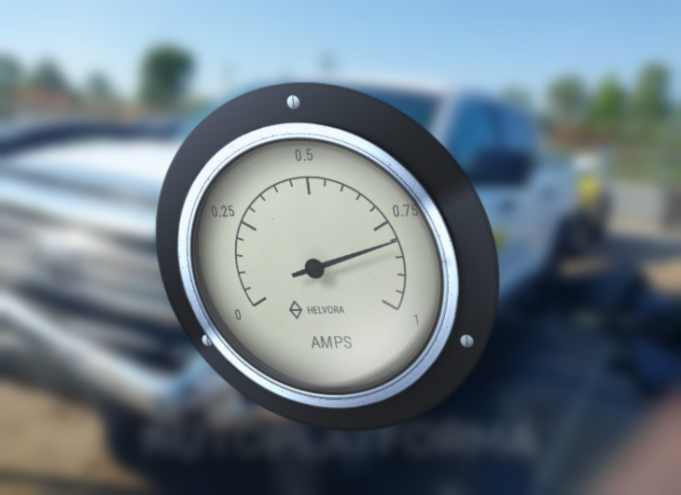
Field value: 0.8 A
